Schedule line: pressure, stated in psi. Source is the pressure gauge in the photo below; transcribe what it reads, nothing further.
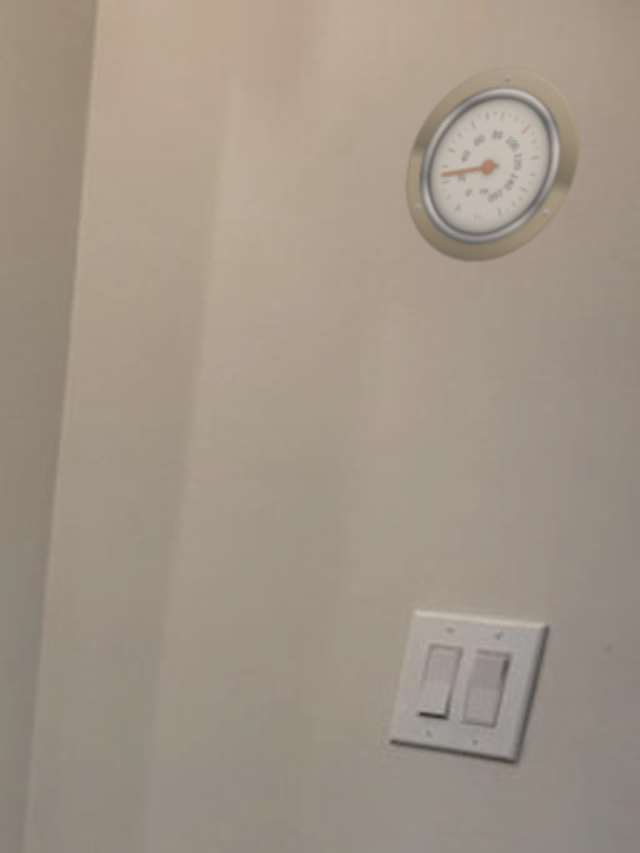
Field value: 25 psi
